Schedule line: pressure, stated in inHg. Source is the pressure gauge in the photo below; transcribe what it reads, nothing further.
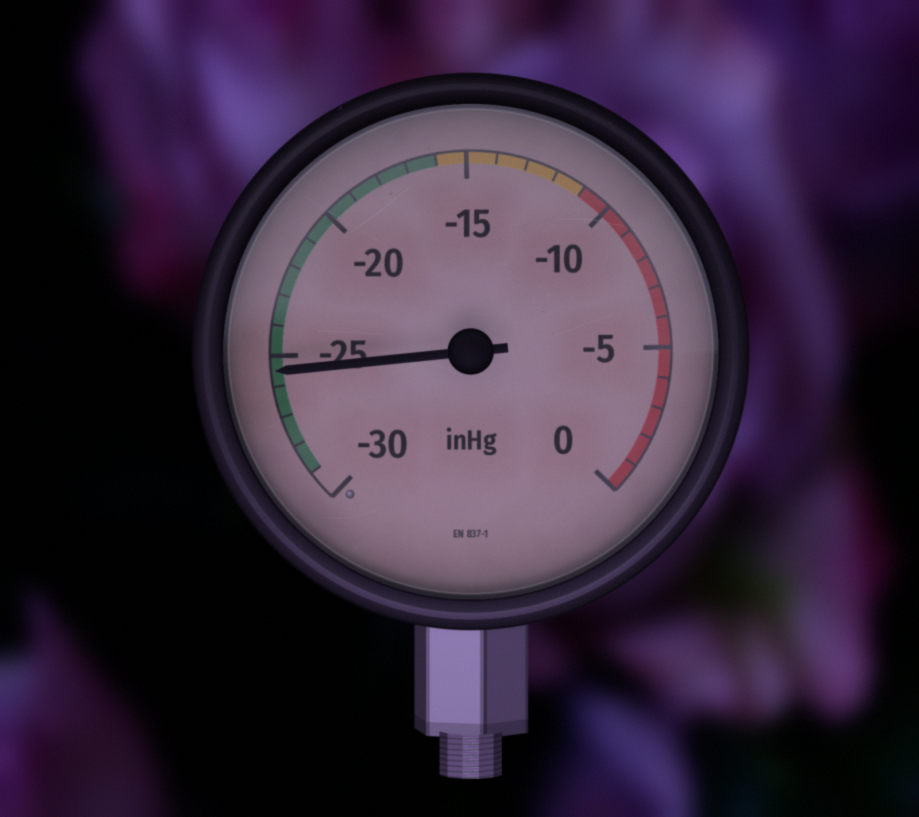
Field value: -25.5 inHg
